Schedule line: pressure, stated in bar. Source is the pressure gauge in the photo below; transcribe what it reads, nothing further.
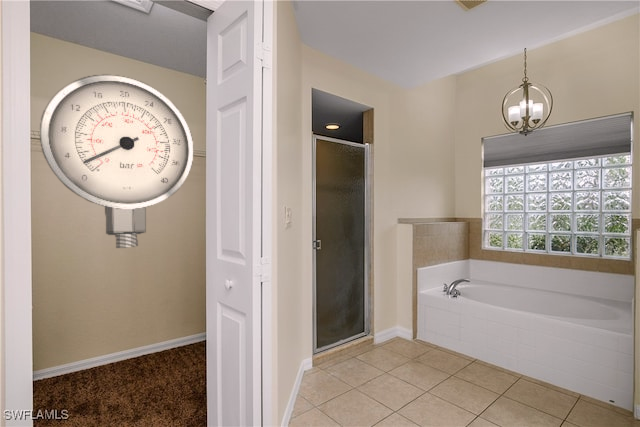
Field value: 2 bar
